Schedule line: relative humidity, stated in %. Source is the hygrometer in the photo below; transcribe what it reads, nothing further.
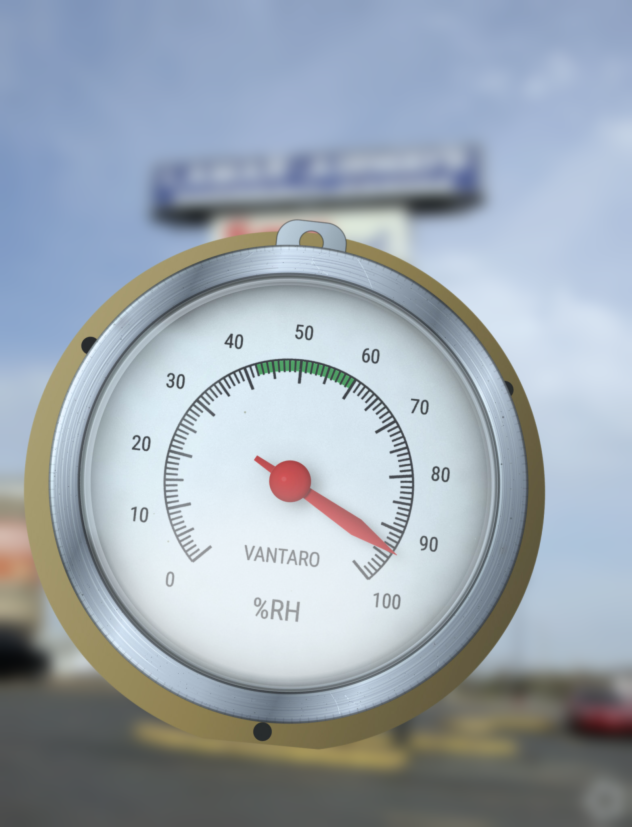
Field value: 94 %
